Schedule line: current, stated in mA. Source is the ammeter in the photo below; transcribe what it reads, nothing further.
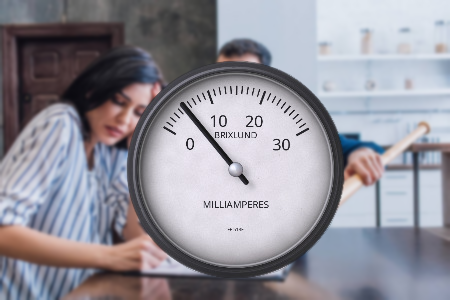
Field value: 5 mA
